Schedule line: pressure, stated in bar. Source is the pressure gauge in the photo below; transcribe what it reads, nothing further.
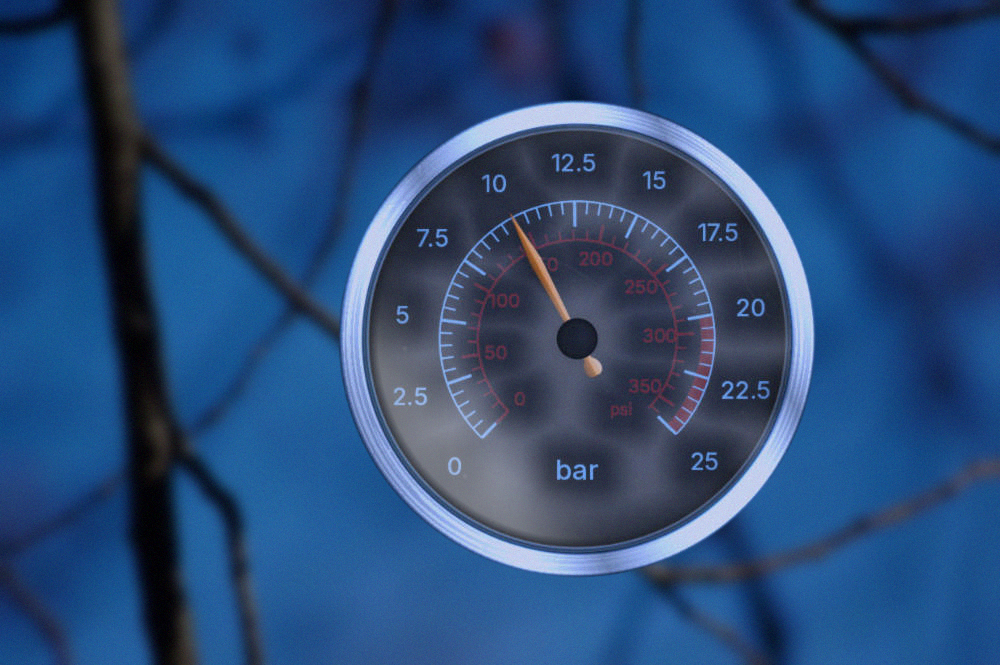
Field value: 10 bar
